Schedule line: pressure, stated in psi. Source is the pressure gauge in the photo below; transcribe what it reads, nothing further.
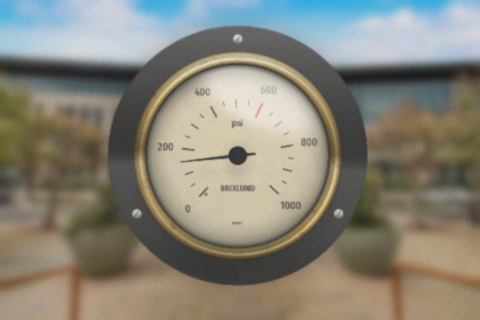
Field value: 150 psi
